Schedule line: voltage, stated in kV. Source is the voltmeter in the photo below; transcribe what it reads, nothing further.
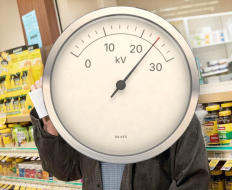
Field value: 24 kV
